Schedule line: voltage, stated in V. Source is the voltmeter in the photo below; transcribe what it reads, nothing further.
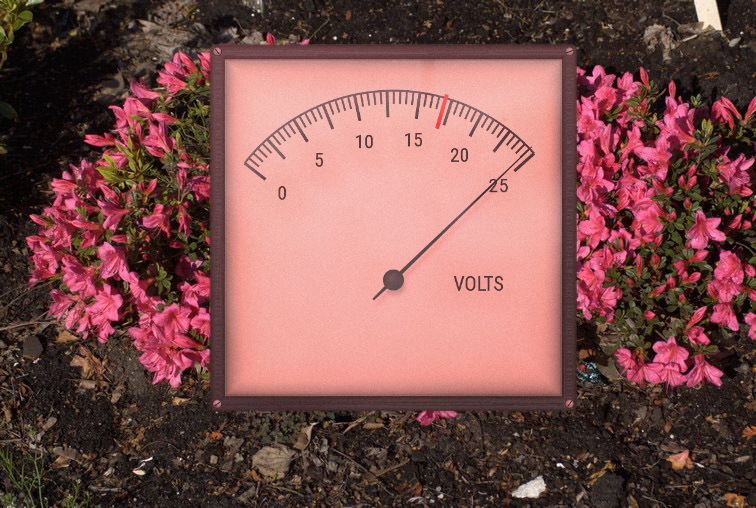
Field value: 24.5 V
